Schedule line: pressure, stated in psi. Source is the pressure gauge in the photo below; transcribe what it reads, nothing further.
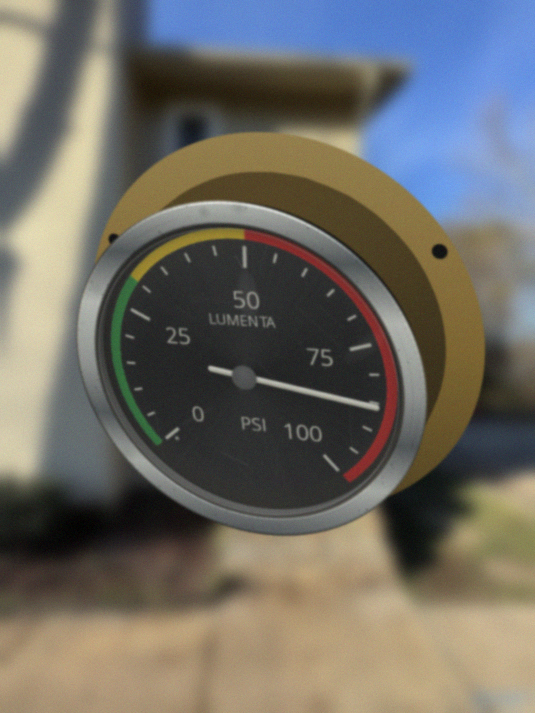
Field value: 85 psi
